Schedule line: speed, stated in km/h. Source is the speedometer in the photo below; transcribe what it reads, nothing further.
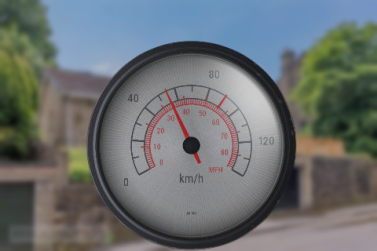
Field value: 55 km/h
